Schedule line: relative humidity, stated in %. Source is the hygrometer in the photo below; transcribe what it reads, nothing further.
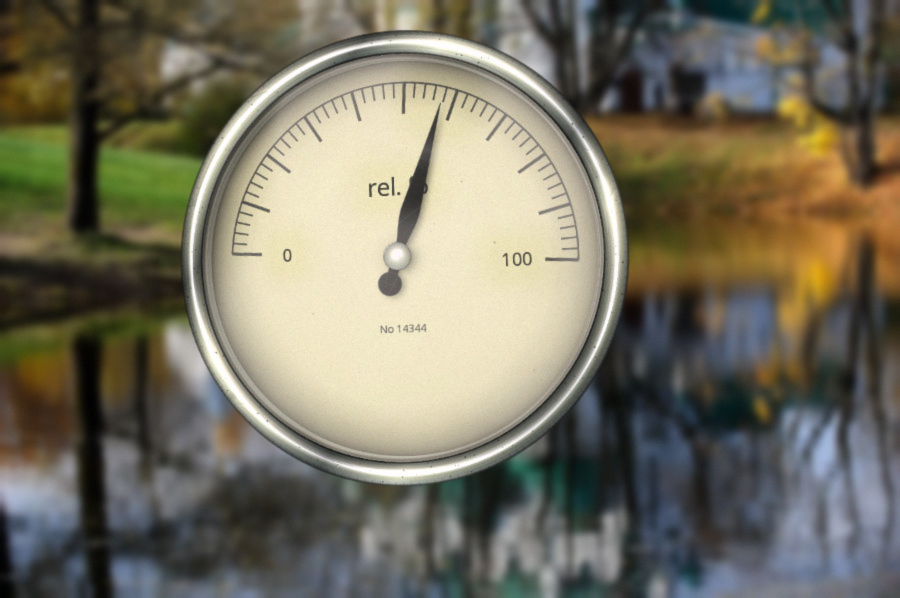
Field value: 58 %
